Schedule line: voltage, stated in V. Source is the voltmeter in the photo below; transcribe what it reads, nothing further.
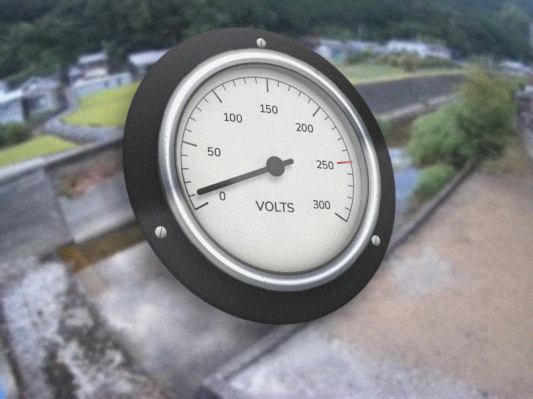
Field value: 10 V
